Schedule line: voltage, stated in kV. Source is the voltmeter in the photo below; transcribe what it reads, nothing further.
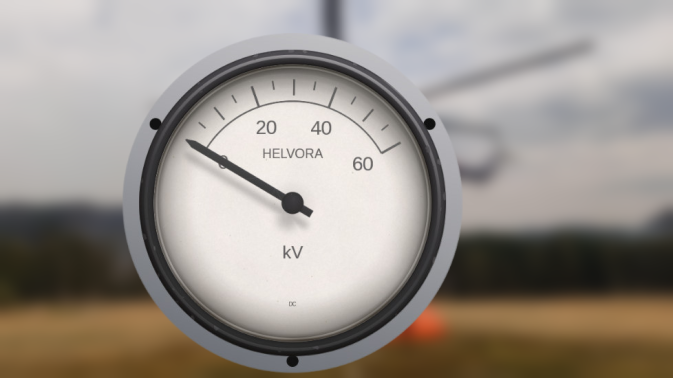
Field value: 0 kV
